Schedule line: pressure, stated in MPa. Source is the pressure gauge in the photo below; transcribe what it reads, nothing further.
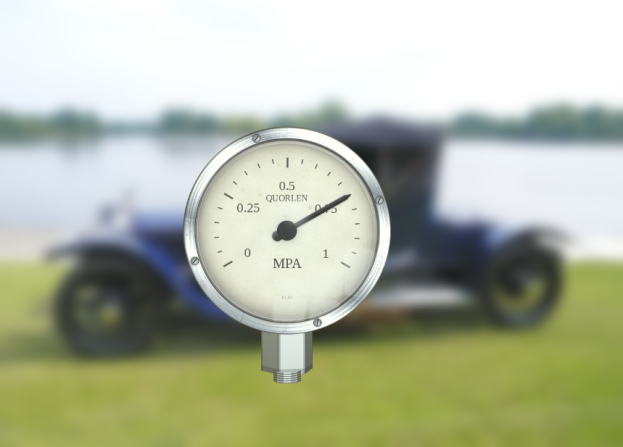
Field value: 0.75 MPa
